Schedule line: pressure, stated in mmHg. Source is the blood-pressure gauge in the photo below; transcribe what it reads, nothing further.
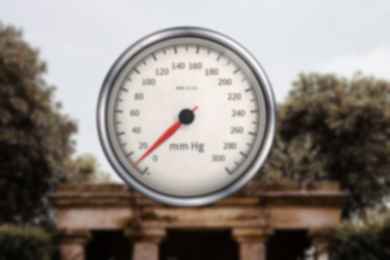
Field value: 10 mmHg
